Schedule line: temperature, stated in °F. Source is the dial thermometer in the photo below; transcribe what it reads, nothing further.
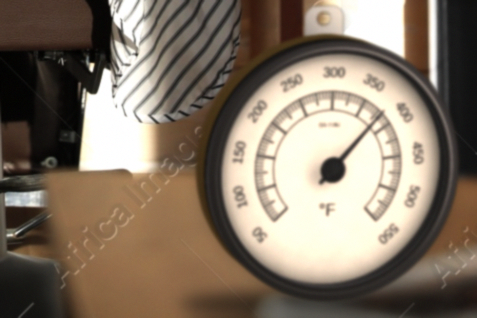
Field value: 375 °F
